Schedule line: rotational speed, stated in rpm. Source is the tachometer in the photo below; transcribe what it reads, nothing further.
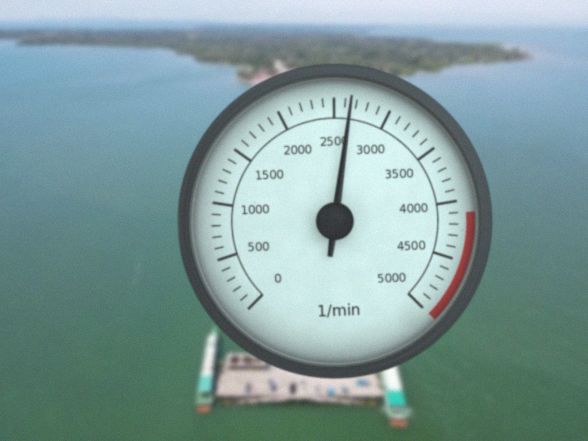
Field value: 2650 rpm
